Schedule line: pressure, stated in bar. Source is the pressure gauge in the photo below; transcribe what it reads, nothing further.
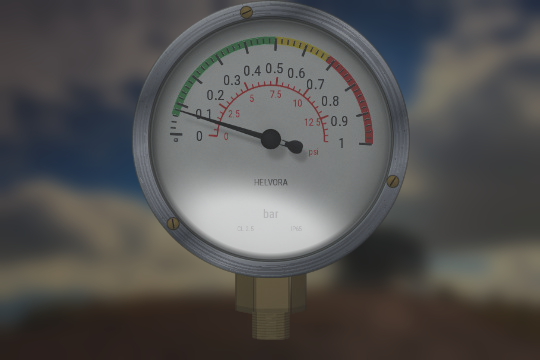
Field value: 0.08 bar
